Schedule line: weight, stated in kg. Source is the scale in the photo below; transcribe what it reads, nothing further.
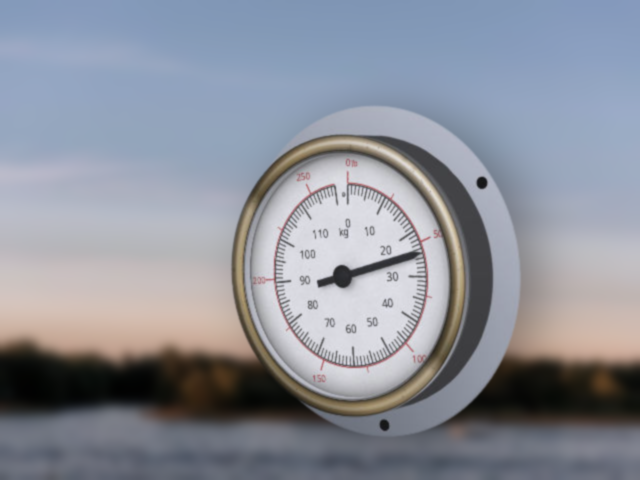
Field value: 25 kg
